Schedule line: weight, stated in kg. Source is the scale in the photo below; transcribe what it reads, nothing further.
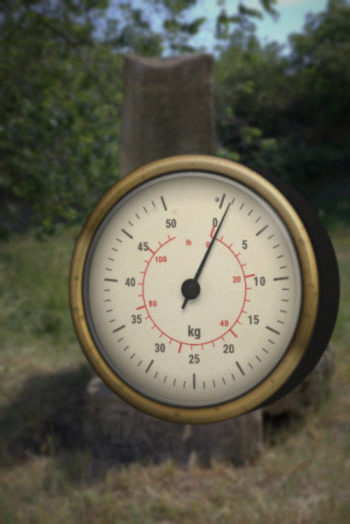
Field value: 1 kg
